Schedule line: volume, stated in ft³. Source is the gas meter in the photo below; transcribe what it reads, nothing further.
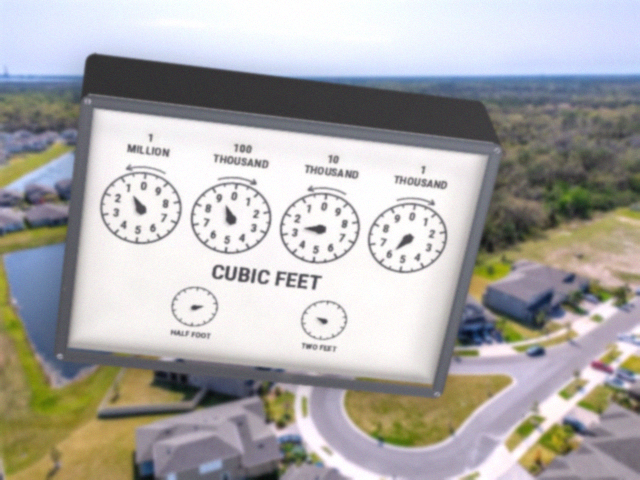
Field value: 92600 ft³
